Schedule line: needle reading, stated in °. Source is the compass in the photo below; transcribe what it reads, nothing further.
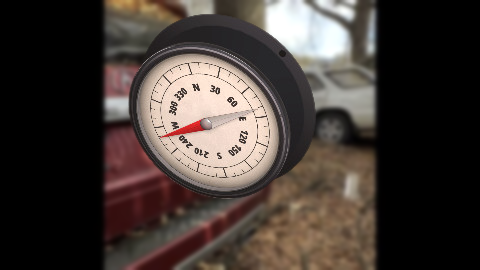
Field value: 260 °
